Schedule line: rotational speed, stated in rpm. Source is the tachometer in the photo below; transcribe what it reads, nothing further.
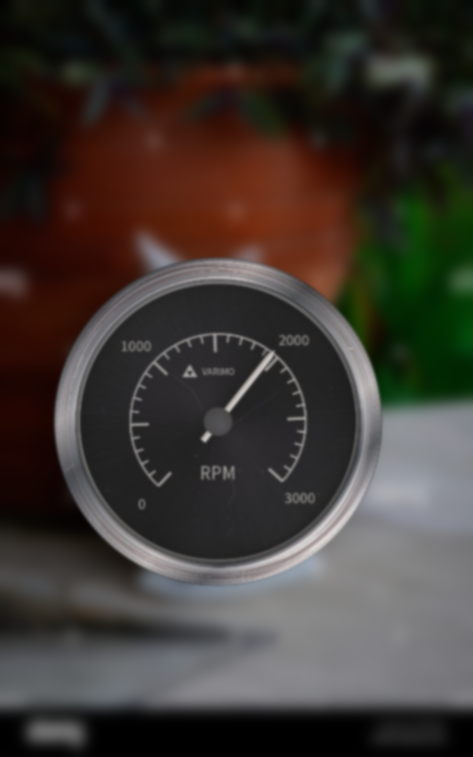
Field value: 1950 rpm
